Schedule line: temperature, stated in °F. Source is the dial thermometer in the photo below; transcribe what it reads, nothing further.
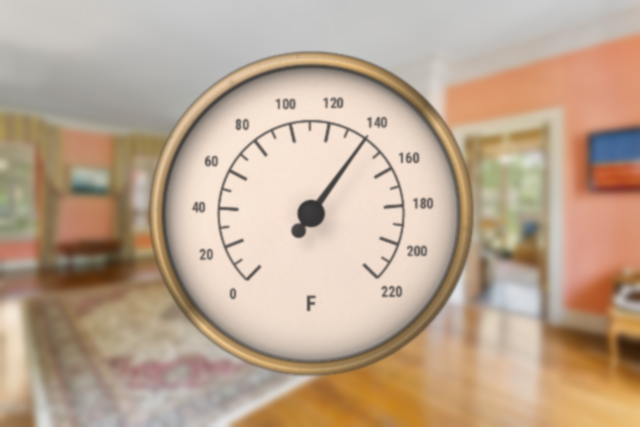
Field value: 140 °F
